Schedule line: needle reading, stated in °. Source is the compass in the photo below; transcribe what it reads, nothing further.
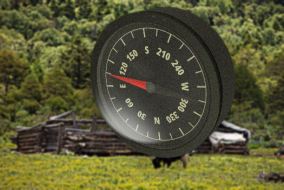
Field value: 105 °
